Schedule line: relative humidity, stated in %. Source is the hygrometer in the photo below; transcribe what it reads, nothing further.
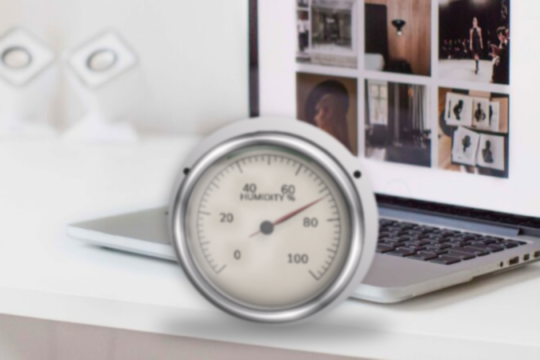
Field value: 72 %
